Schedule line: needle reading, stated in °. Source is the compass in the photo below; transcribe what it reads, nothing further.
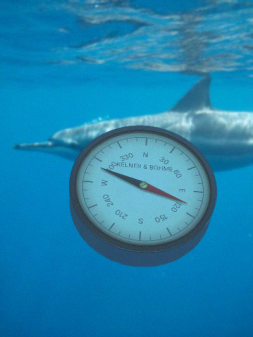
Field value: 110 °
